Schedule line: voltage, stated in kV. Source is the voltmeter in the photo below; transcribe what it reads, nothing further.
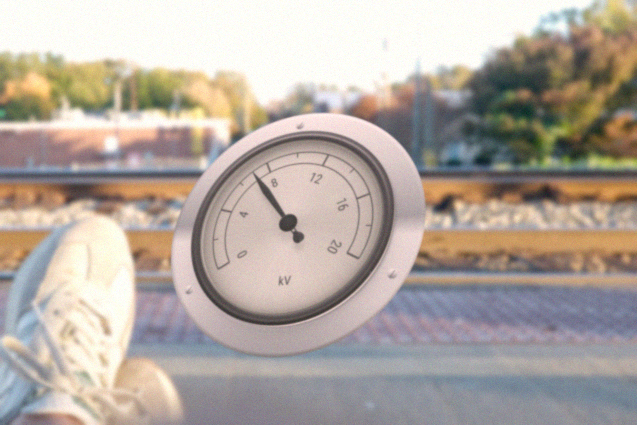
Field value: 7 kV
